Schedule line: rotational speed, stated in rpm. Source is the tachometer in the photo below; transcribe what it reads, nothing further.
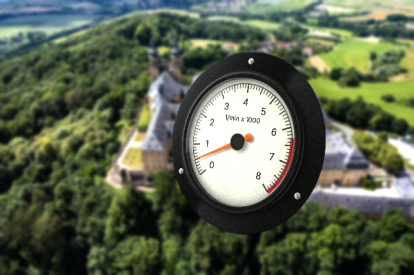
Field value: 500 rpm
